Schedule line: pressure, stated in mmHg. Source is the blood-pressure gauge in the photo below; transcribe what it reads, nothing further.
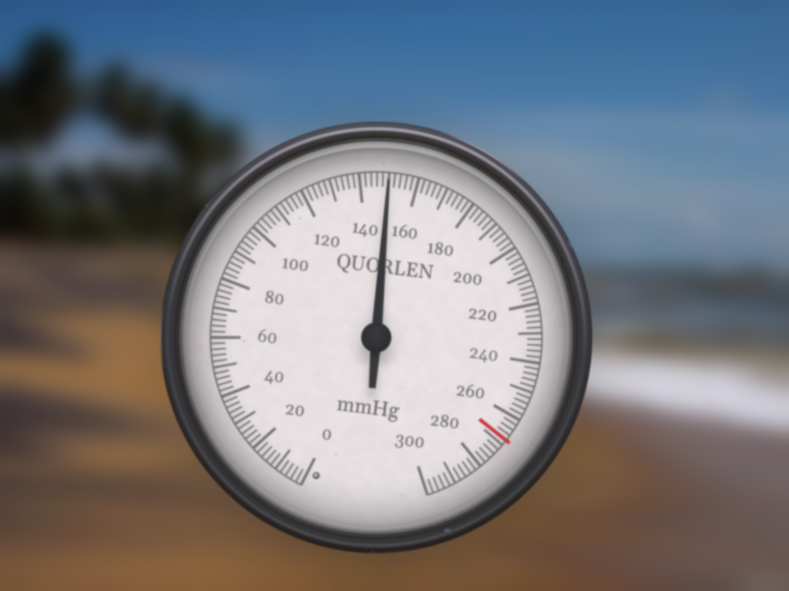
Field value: 150 mmHg
